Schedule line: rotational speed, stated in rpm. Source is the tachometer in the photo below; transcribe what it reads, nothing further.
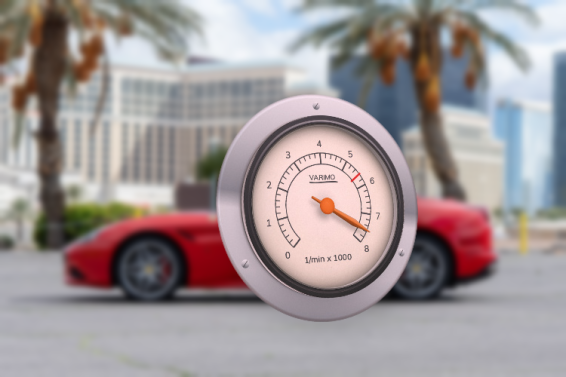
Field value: 7600 rpm
